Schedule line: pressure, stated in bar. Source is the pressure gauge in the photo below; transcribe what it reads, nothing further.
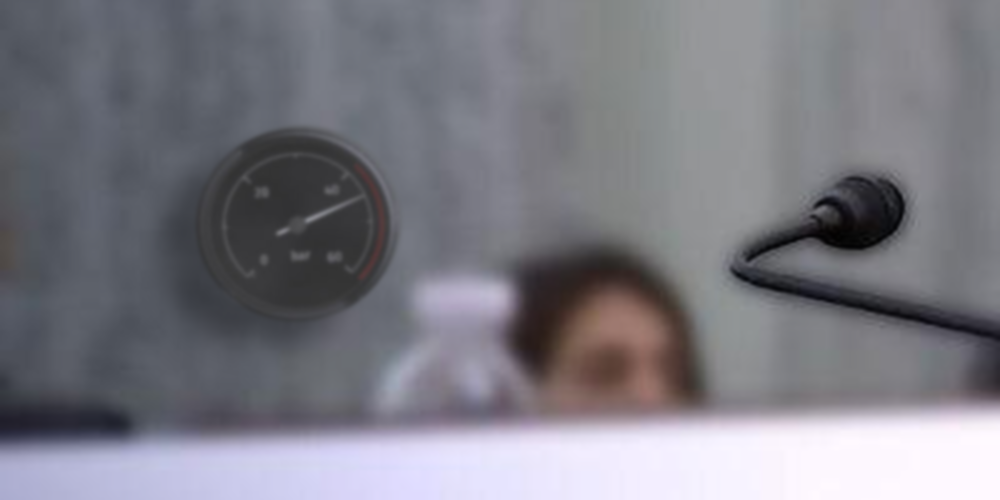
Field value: 45 bar
